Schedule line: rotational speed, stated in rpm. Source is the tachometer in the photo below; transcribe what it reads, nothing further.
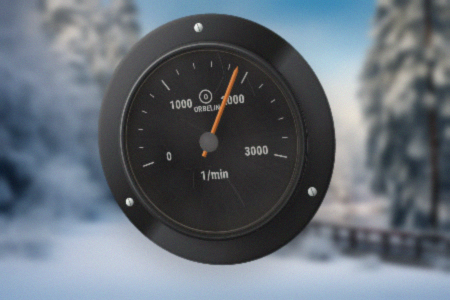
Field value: 1900 rpm
